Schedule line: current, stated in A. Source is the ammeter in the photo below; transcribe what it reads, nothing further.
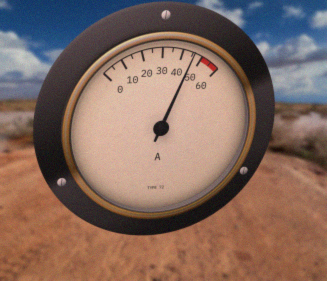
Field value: 45 A
